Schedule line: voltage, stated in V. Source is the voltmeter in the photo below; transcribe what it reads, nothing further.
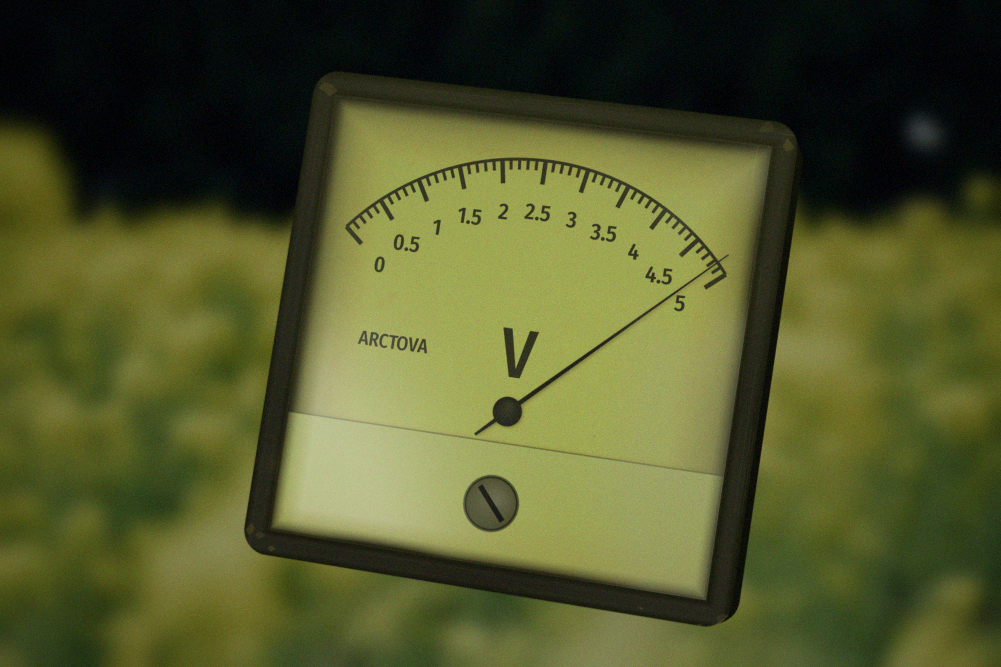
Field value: 4.85 V
